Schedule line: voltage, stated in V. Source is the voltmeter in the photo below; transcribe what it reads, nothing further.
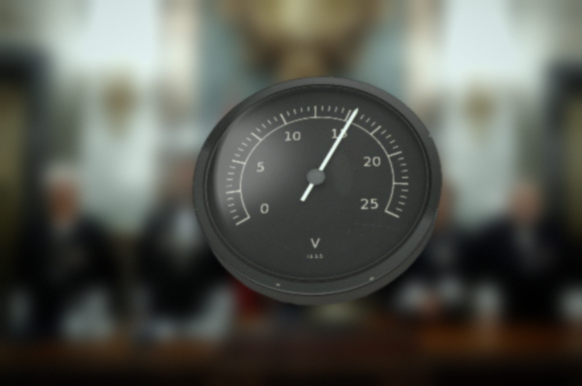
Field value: 15.5 V
